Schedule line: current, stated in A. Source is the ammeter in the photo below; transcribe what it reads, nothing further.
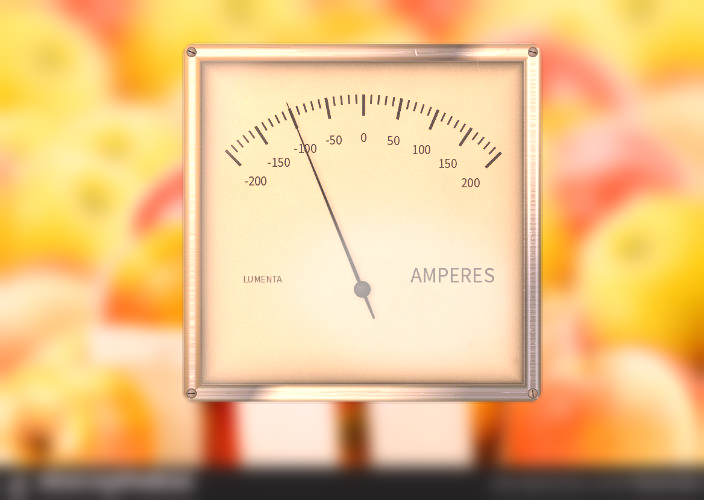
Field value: -100 A
